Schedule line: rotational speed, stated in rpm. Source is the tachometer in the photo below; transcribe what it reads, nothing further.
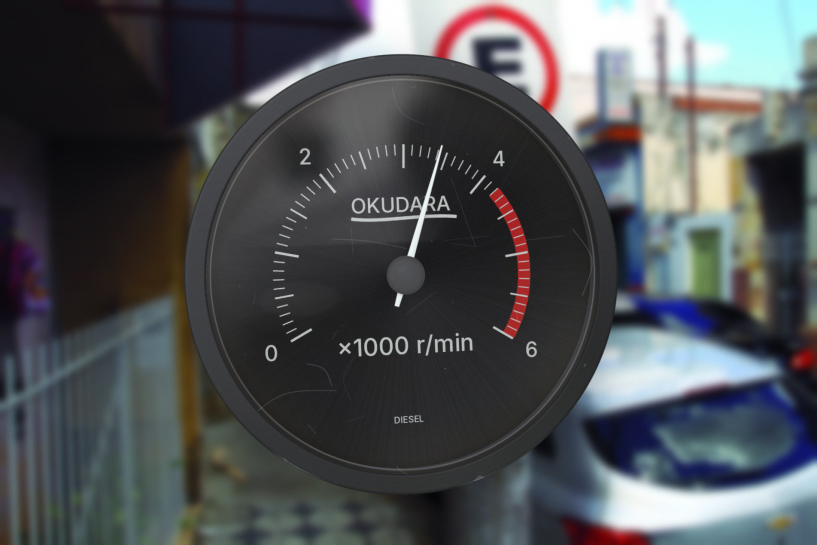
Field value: 3400 rpm
